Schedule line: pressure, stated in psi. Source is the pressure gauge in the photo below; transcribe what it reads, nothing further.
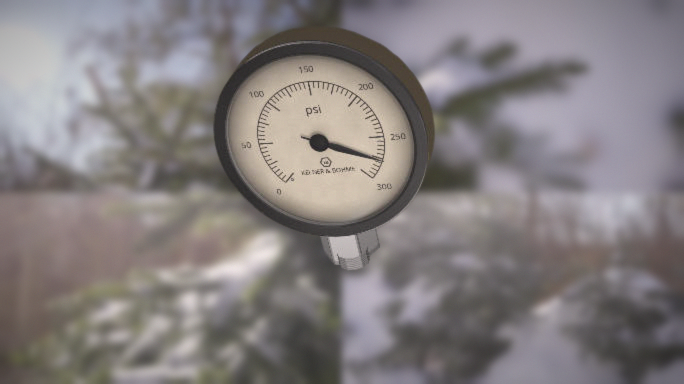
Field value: 275 psi
